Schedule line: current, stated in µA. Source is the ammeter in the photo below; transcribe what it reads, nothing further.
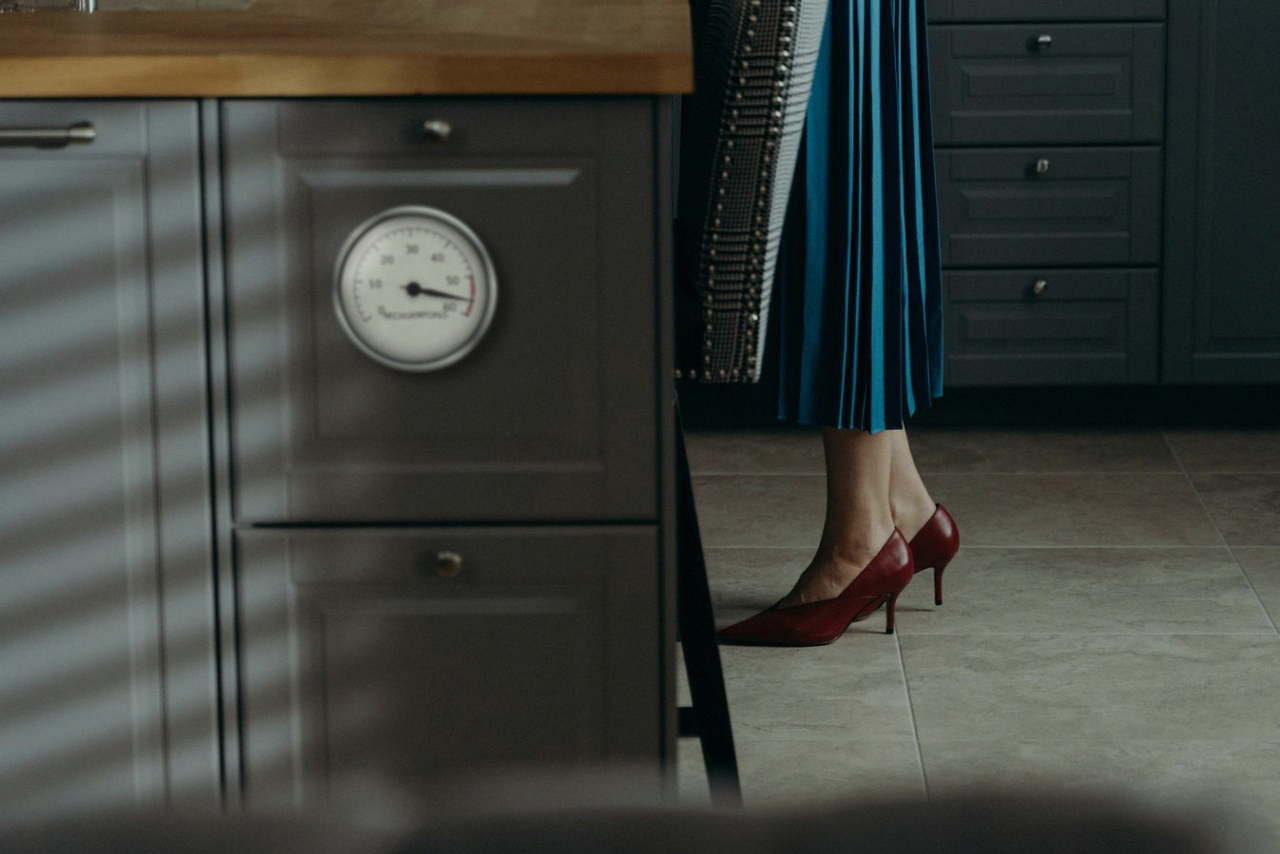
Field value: 56 µA
